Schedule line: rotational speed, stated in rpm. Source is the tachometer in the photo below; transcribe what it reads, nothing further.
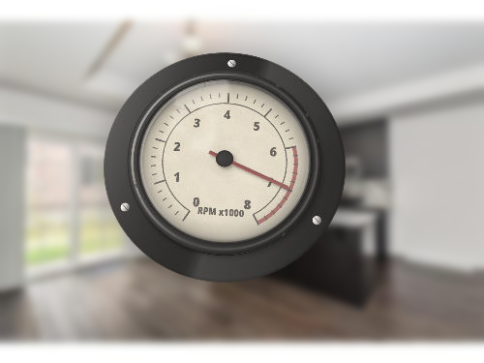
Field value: 7000 rpm
